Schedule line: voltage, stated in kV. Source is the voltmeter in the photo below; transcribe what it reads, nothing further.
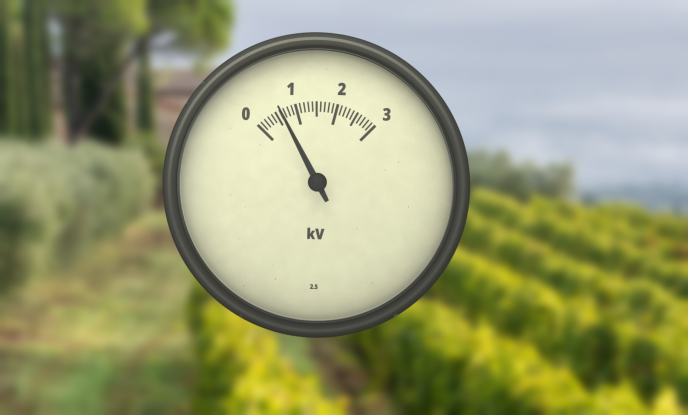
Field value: 0.6 kV
